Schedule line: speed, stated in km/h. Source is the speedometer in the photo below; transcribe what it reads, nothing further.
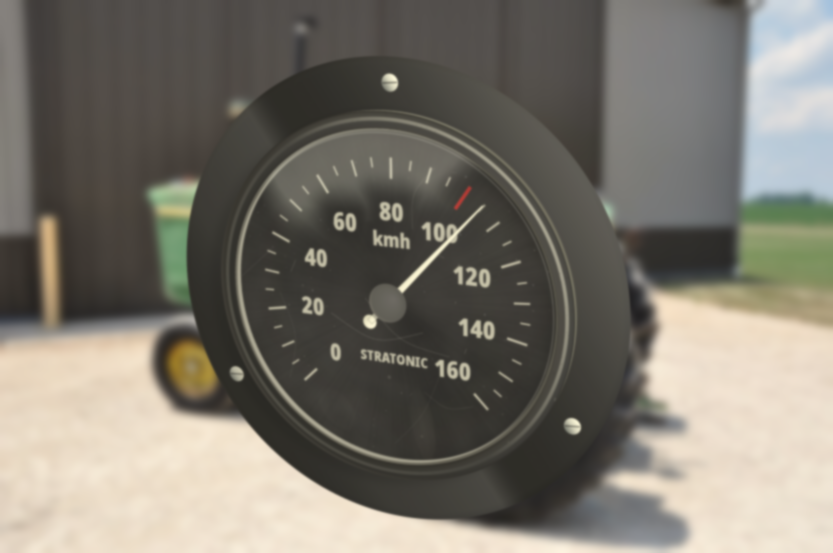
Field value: 105 km/h
